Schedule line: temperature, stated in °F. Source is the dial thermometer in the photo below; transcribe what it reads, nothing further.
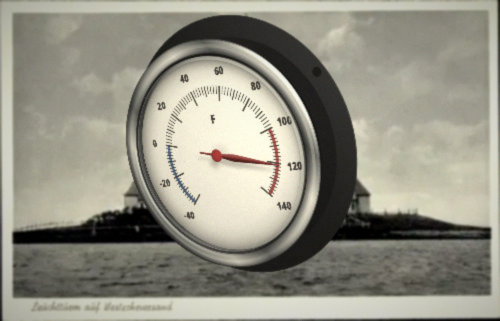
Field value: 120 °F
